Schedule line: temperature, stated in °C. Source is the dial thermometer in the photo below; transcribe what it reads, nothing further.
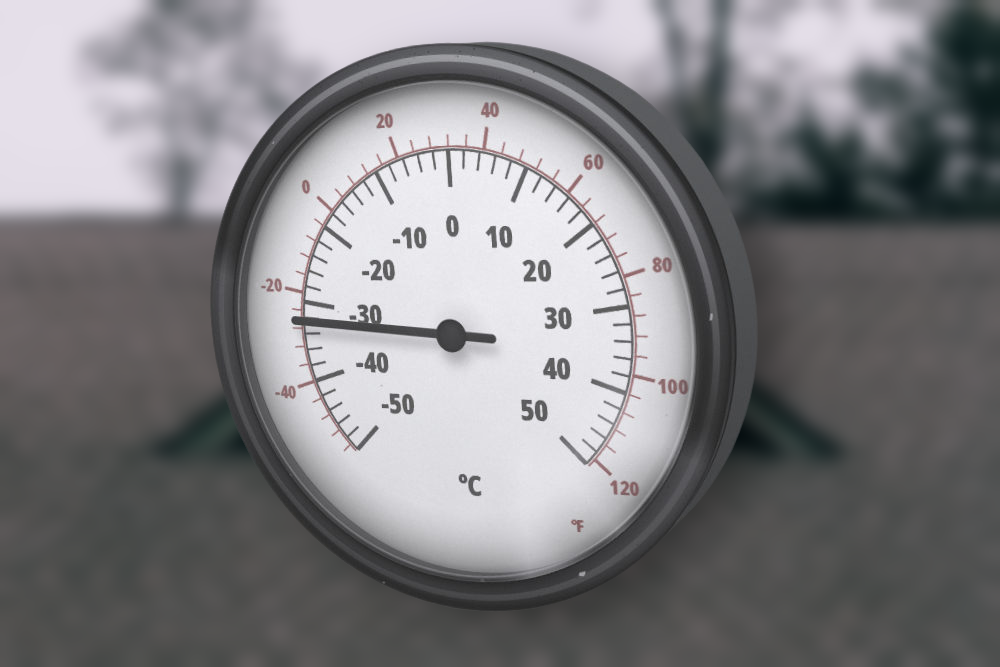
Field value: -32 °C
